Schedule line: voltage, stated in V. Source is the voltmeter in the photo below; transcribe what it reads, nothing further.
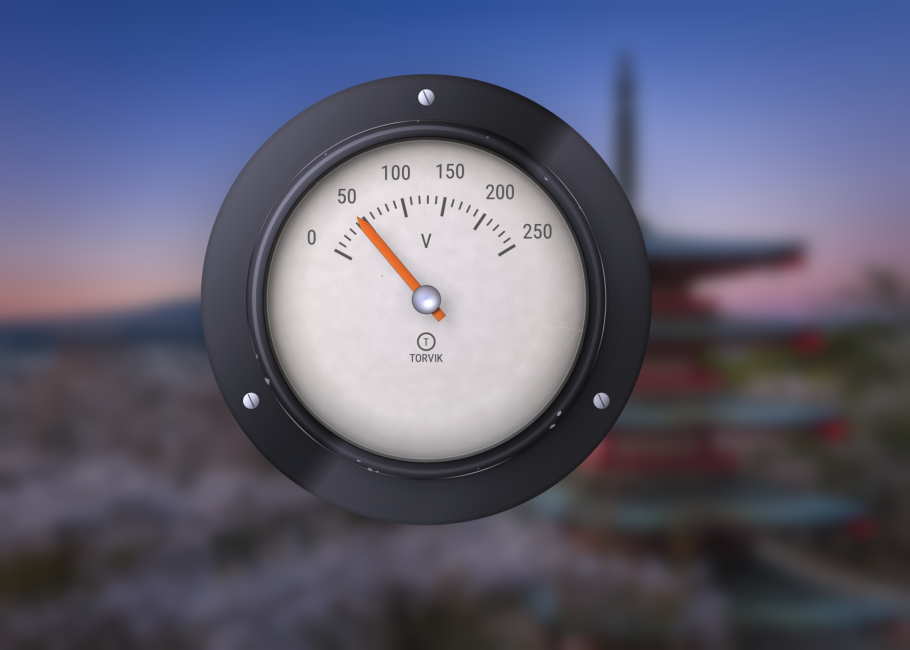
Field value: 45 V
